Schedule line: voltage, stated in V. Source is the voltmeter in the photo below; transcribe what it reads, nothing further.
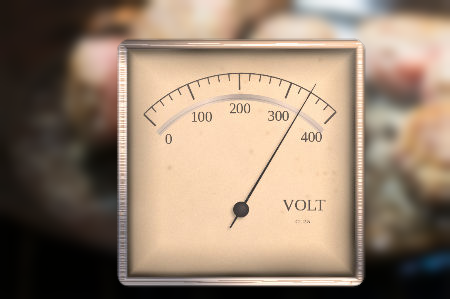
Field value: 340 V
